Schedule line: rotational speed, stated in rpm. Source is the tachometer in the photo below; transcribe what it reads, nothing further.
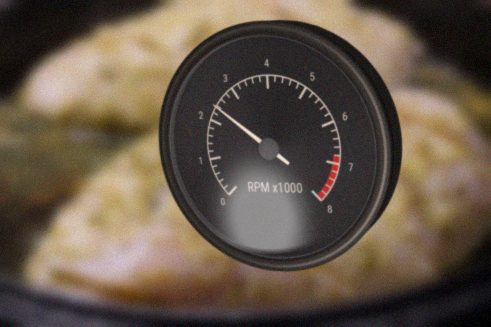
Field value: 2400 rpm
